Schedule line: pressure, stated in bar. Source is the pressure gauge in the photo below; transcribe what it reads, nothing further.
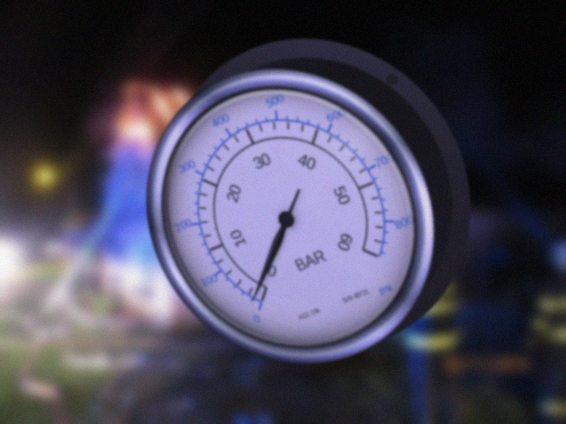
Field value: 1 bar
